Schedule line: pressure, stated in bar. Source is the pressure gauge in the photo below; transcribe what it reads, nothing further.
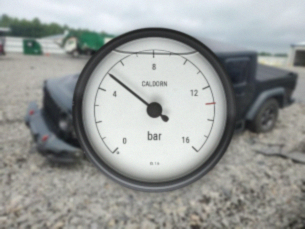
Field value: 5 bar
